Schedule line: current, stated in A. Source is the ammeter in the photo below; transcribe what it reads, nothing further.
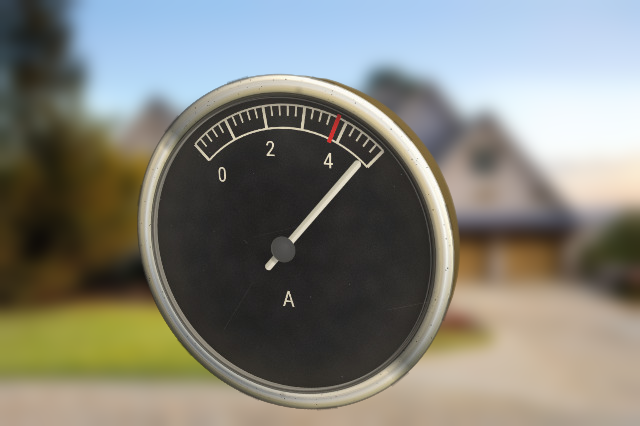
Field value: 4.8 A
